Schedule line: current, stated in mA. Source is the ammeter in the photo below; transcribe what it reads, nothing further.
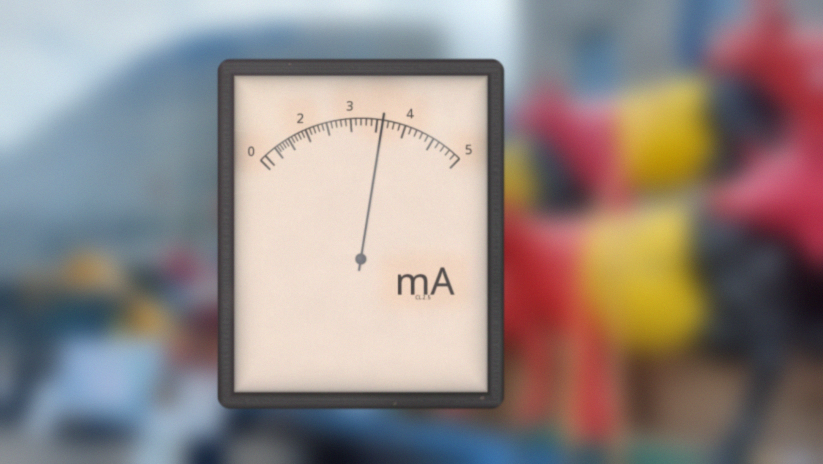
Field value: 3.6 mA
